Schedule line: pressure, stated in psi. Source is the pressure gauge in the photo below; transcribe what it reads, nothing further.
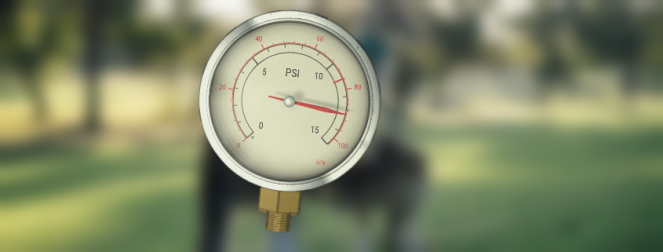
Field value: 13 psi
